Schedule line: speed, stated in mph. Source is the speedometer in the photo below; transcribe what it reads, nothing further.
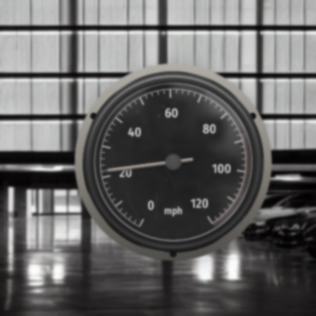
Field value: 22 mph
